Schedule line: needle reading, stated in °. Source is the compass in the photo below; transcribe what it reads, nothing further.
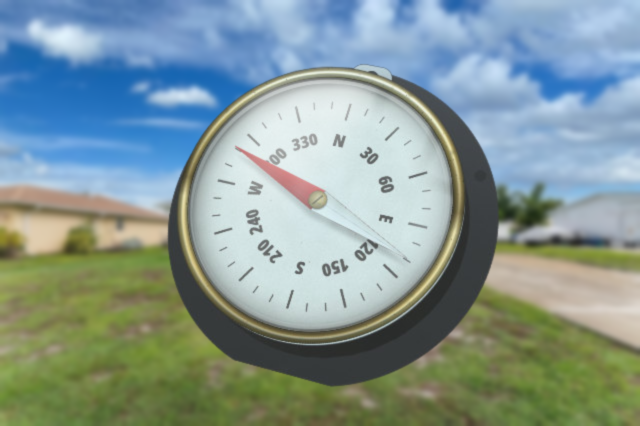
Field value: 290 °
